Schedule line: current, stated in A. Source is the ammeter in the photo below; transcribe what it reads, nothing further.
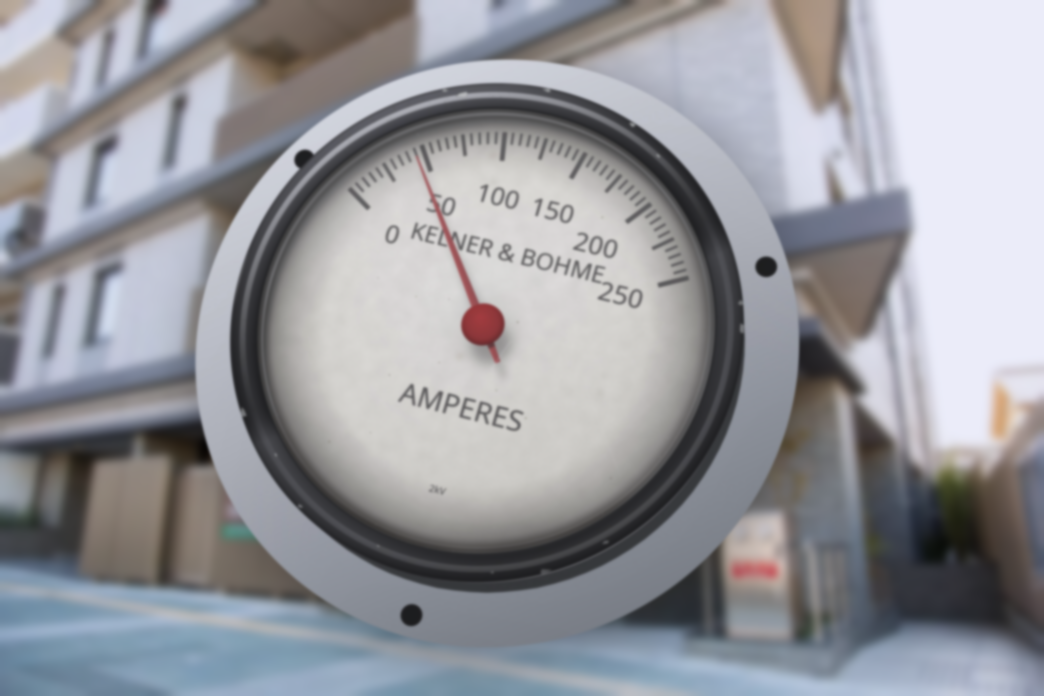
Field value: 45 A
